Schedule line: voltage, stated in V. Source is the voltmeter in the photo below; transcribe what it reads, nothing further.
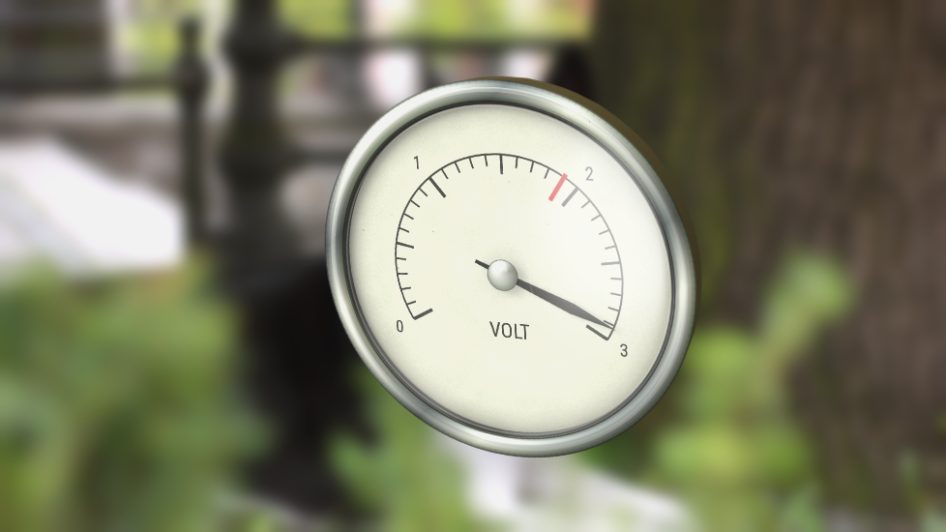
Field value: 2.9 V
